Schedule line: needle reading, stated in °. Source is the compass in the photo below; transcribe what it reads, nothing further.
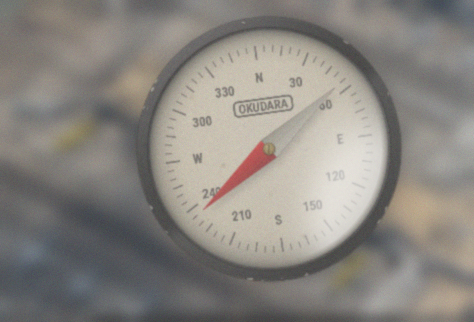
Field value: 235 °
